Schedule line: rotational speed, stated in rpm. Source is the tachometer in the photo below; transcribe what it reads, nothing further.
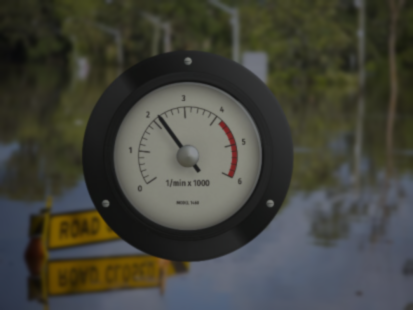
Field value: 2200 rpm
